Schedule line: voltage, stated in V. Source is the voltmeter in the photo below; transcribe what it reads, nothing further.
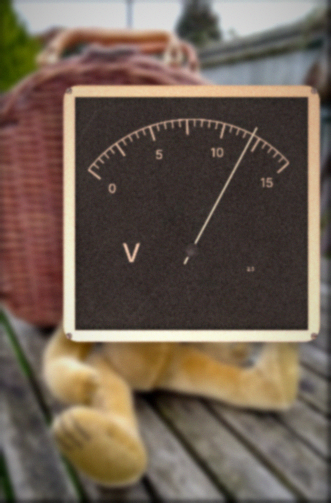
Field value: 12 V
